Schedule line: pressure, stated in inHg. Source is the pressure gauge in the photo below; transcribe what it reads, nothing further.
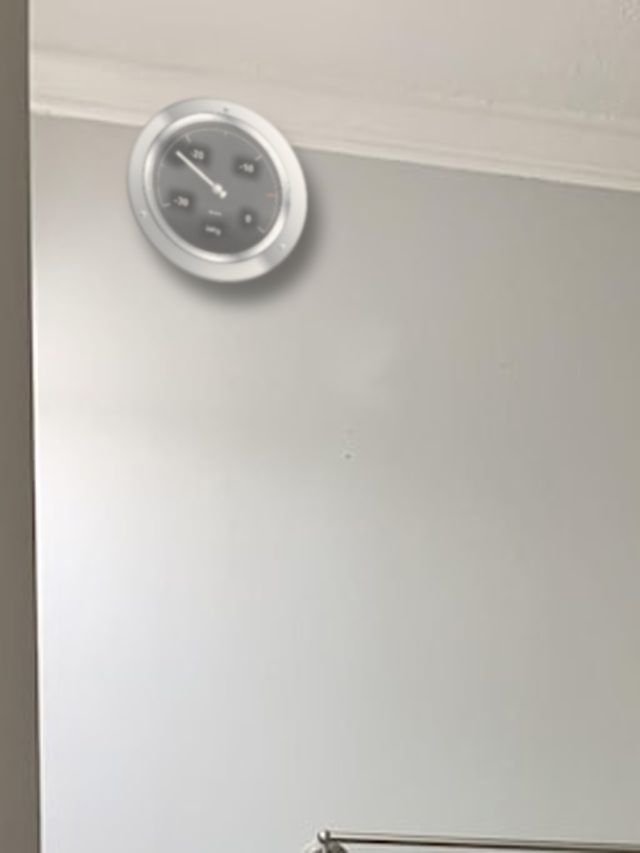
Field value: -22.5 inHg
